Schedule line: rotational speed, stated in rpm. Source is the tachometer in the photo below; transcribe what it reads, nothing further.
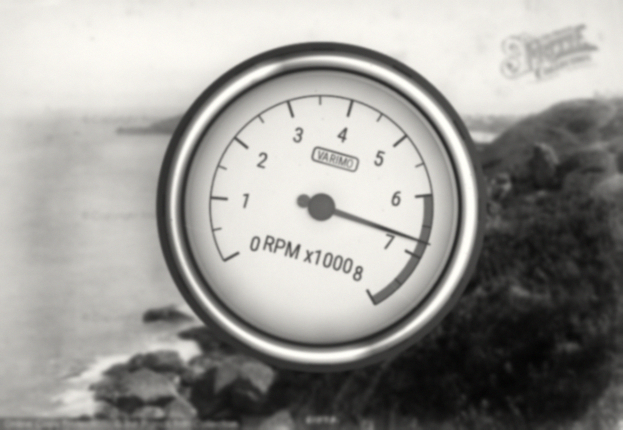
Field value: 6750 rpm
